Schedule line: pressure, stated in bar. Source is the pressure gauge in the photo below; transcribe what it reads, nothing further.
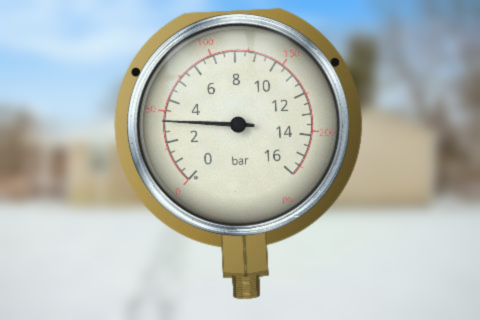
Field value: 3 bar
